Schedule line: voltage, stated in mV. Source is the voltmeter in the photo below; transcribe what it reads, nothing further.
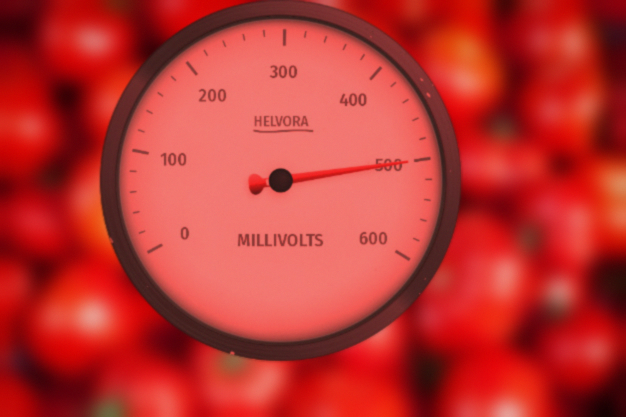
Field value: 500 mV
